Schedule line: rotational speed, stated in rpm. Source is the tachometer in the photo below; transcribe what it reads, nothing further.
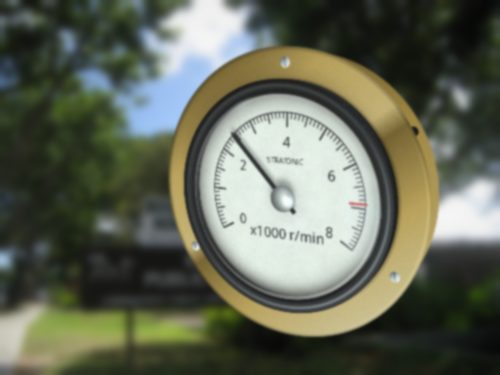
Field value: 2500 rpm
